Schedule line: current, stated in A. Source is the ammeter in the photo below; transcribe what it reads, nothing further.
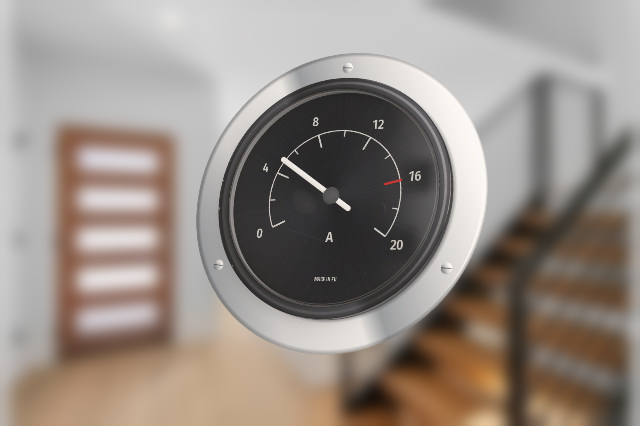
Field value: 5 A
